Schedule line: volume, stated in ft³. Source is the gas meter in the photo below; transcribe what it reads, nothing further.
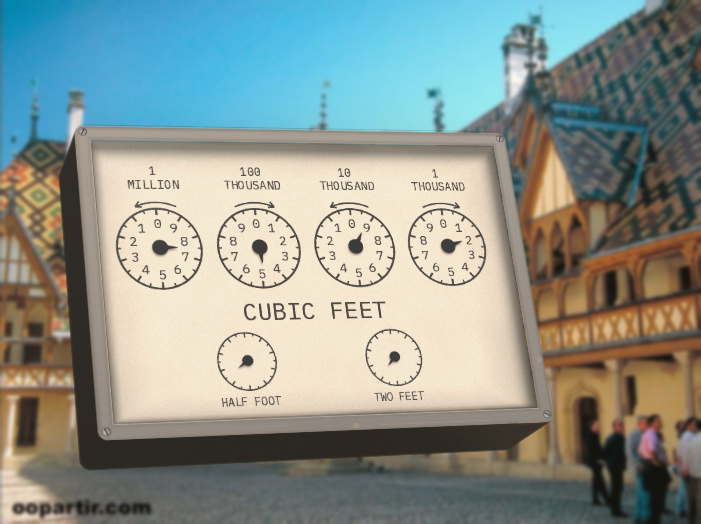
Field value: 749200 ft³
